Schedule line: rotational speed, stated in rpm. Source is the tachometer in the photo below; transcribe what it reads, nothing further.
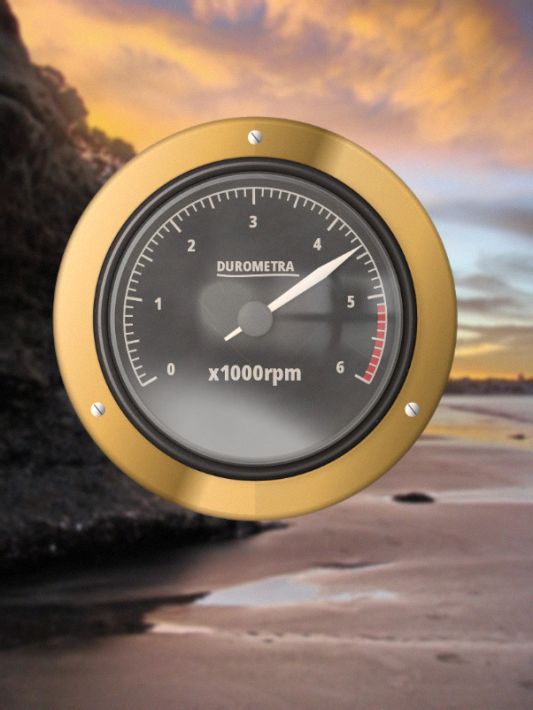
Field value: 4400 rpm
